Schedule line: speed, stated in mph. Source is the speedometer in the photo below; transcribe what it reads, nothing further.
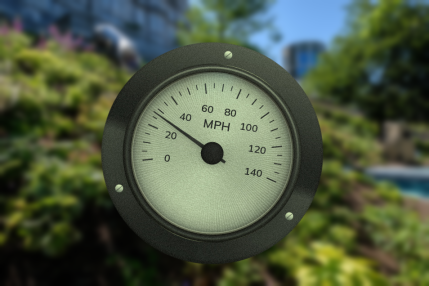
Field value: 27.5 mph
